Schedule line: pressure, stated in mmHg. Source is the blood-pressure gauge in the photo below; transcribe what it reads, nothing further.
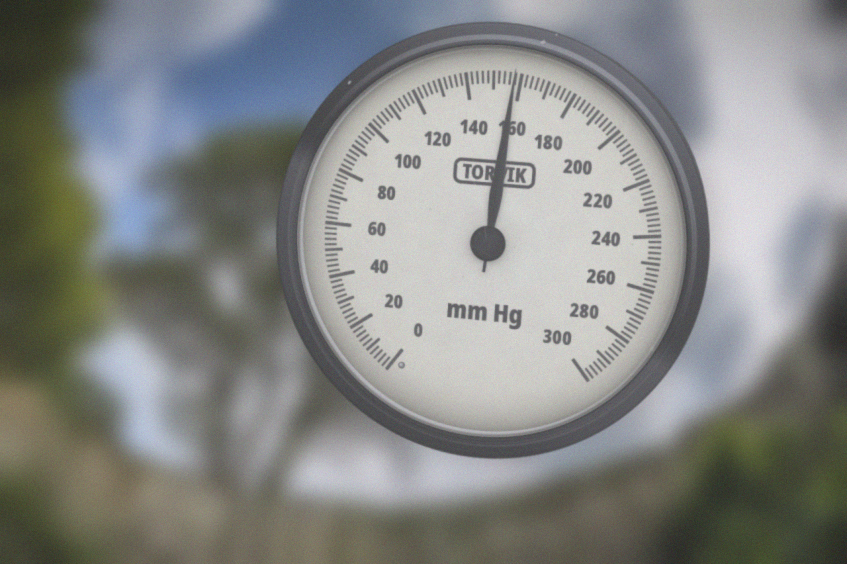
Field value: 158 mmHg
